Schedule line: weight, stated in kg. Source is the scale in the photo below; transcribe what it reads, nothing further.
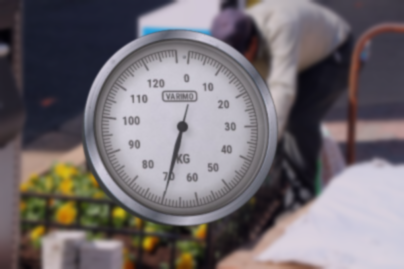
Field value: 70 kg
